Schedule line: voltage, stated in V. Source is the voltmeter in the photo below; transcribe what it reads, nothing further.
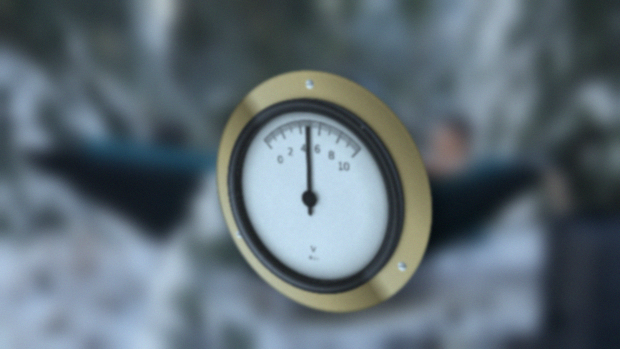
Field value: 5 V
